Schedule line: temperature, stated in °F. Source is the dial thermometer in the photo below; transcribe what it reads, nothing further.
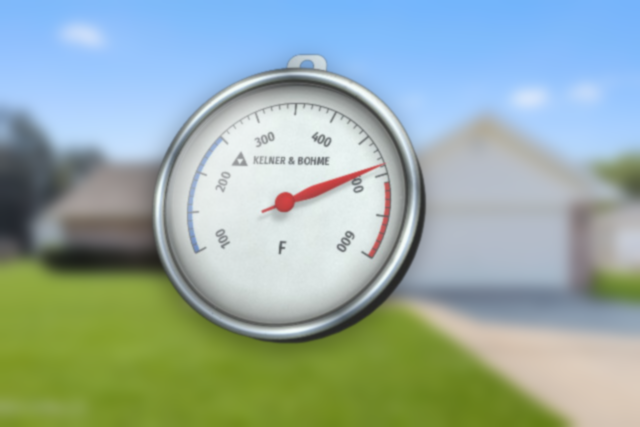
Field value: 490 °F
